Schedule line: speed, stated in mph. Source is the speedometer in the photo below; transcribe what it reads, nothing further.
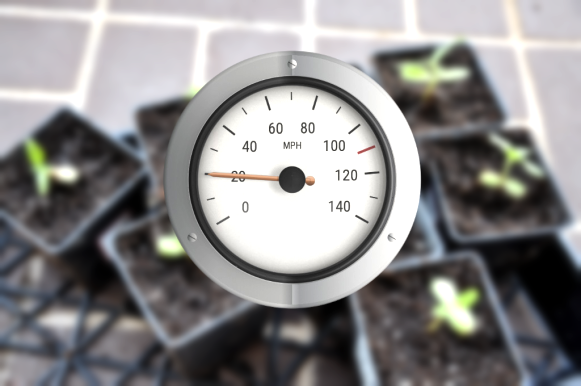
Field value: 20 mph
